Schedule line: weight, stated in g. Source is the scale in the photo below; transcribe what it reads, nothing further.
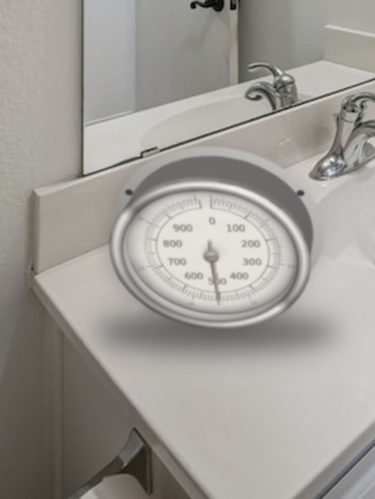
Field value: 500 g
